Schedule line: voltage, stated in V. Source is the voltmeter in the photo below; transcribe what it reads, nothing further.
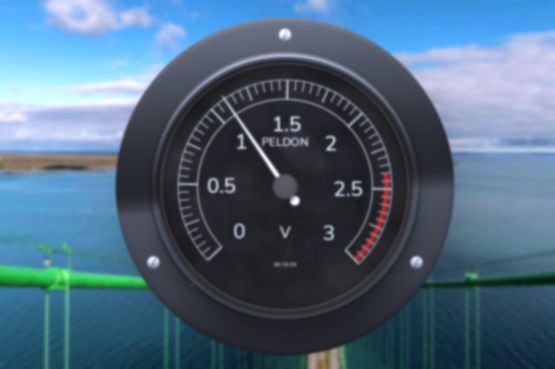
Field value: 1.1 V
